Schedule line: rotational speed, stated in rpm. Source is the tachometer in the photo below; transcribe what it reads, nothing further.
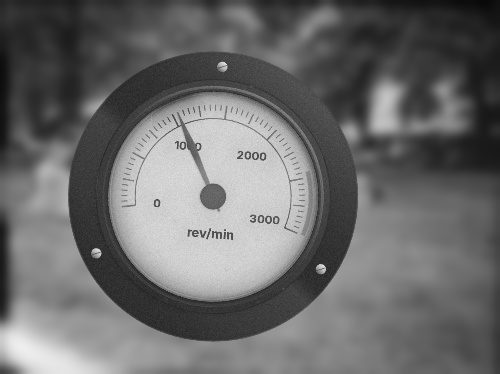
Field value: 1050 rpm
